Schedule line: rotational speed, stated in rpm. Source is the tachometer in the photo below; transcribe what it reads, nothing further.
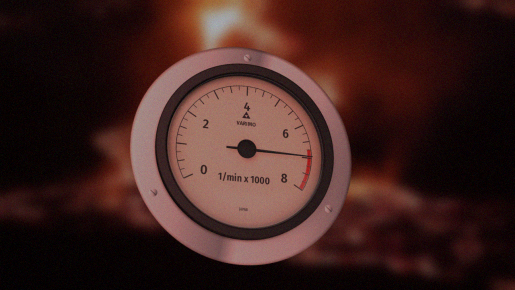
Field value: 7000 rpm
